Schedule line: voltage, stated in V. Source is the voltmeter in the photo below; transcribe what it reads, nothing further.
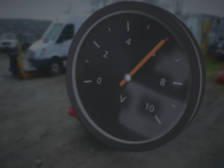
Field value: 6 V
